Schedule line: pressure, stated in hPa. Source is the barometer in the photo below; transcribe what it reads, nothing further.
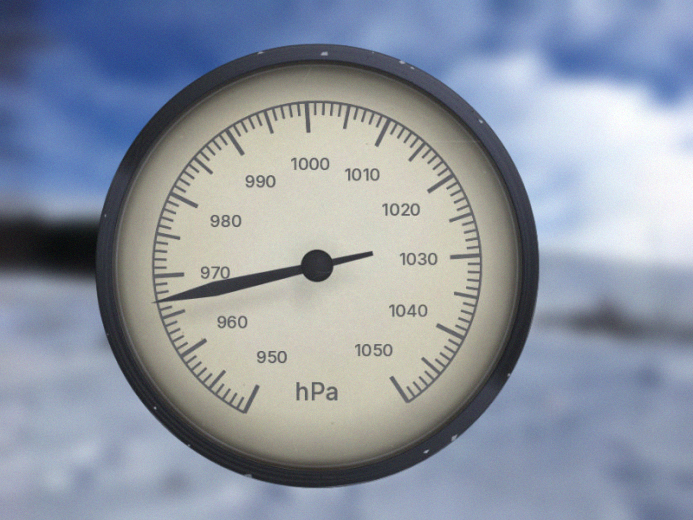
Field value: 967 hPa
